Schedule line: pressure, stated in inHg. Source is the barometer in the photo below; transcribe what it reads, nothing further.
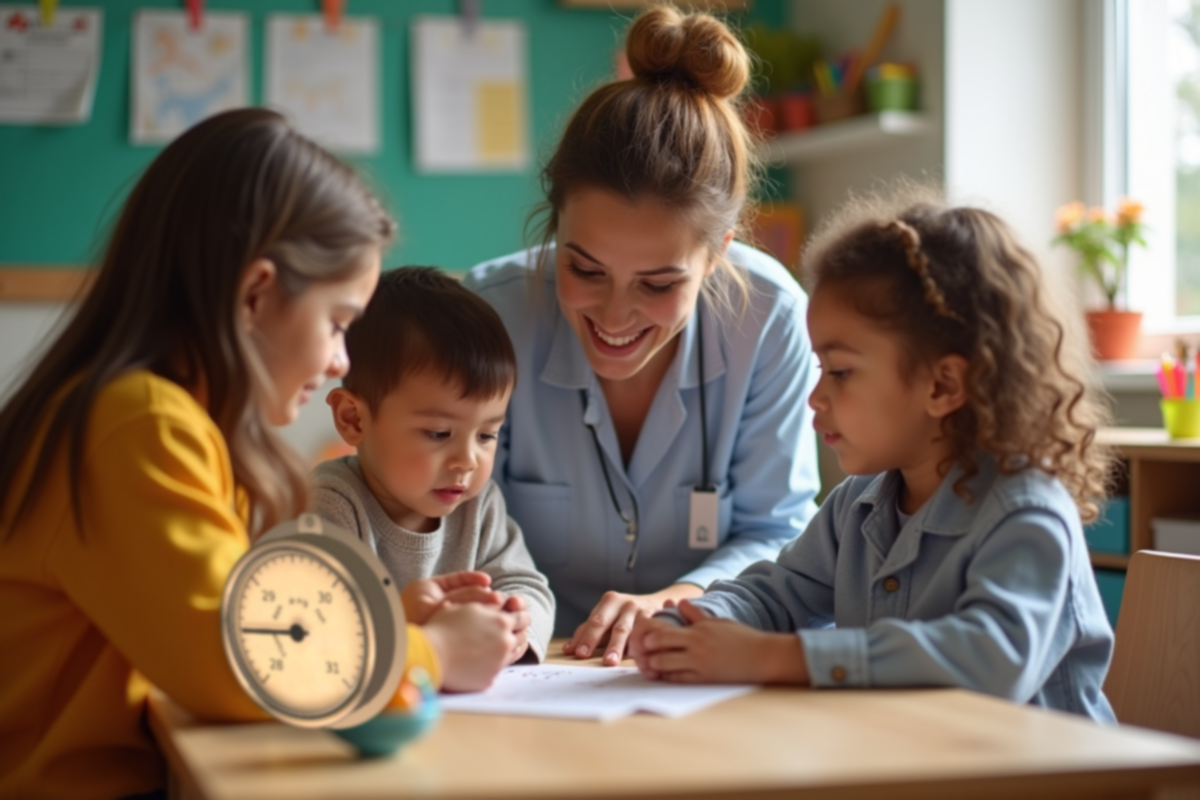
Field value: 28.5 inHg
